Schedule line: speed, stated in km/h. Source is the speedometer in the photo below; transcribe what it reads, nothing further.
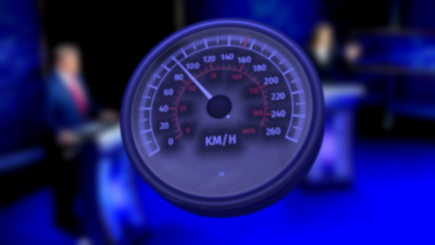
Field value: 90 km/h
